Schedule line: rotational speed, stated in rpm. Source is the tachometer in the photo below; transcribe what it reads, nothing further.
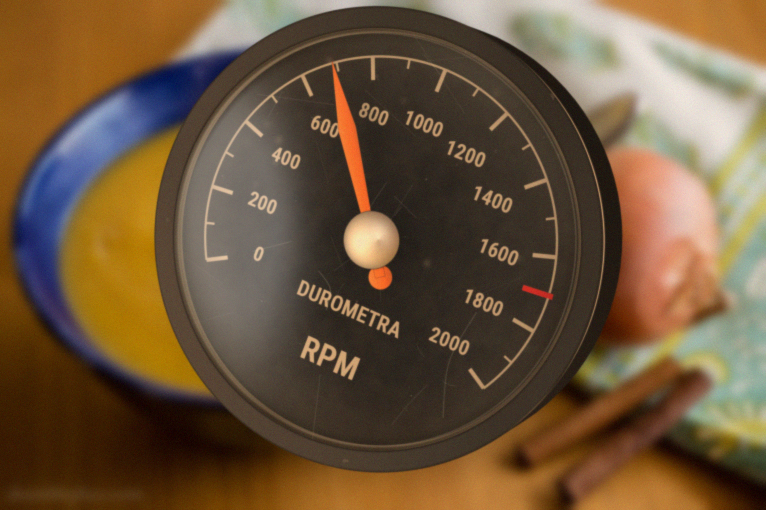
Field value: 700 rpm
